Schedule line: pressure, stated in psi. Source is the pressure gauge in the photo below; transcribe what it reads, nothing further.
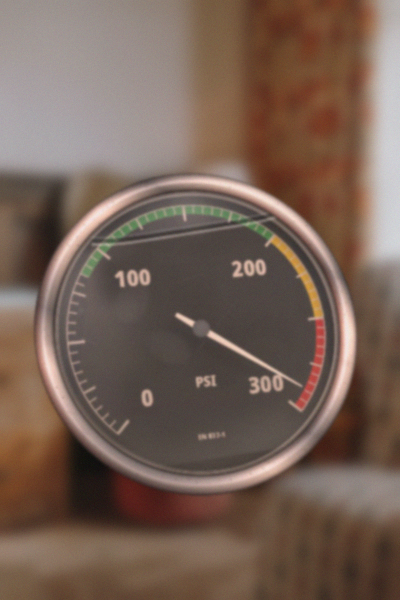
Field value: 290 psi
